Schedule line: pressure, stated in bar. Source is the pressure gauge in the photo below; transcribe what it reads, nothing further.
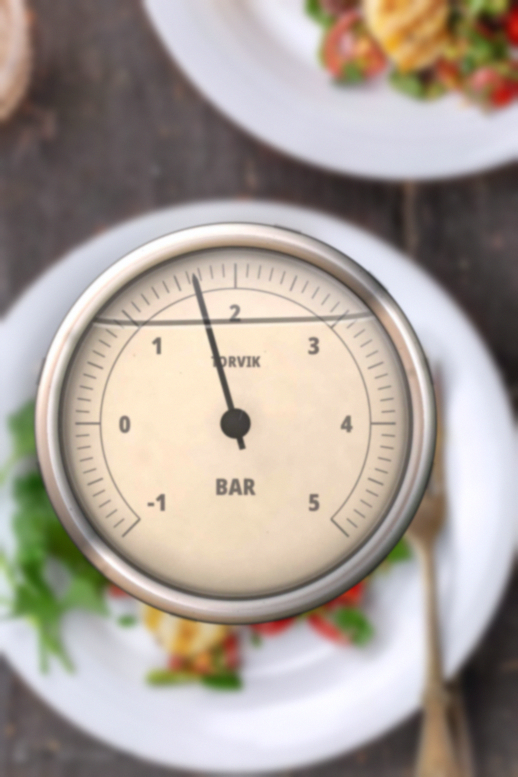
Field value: 1.65 bar
